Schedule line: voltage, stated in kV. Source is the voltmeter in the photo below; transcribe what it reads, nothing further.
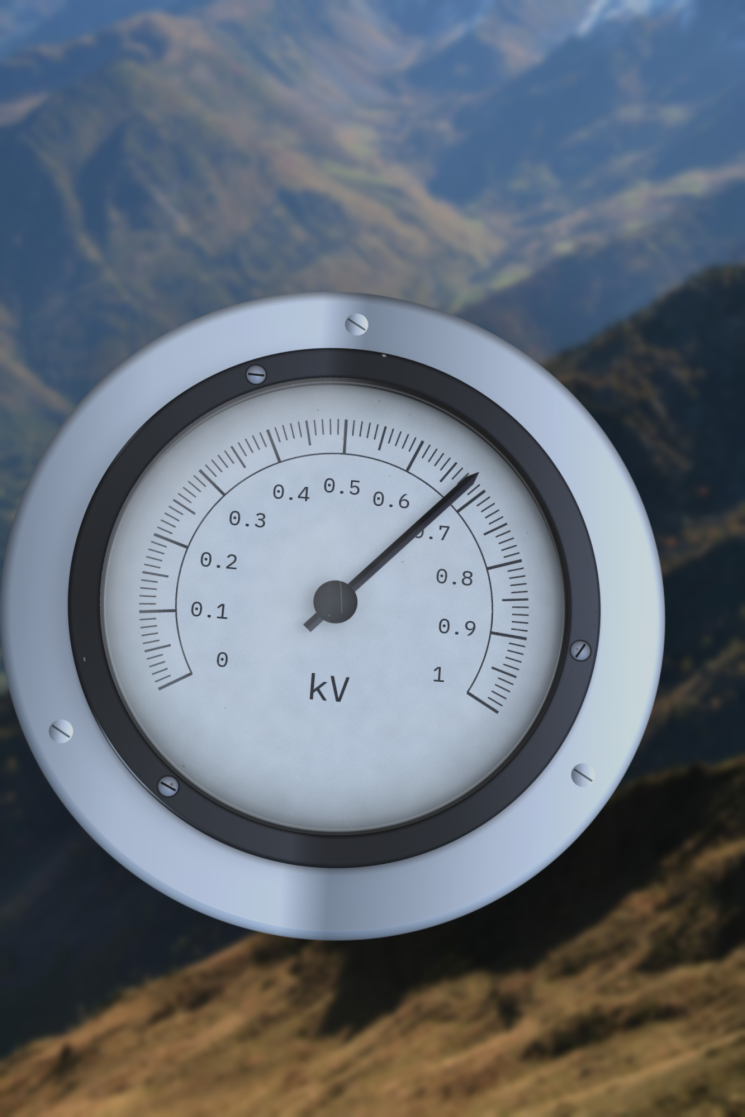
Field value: 0.68 kV
